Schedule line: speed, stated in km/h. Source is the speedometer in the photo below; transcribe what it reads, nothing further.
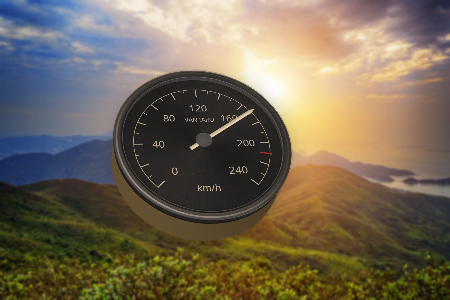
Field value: 170 km/h
